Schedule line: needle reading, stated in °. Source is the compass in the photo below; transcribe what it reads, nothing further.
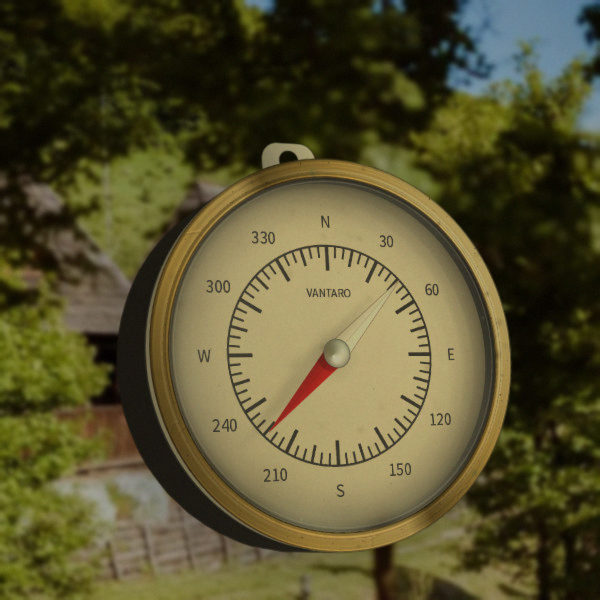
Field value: 225 °
